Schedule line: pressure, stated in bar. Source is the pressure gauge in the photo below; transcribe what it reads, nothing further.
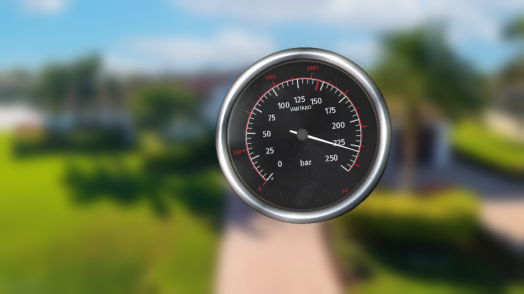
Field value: 230 bar
